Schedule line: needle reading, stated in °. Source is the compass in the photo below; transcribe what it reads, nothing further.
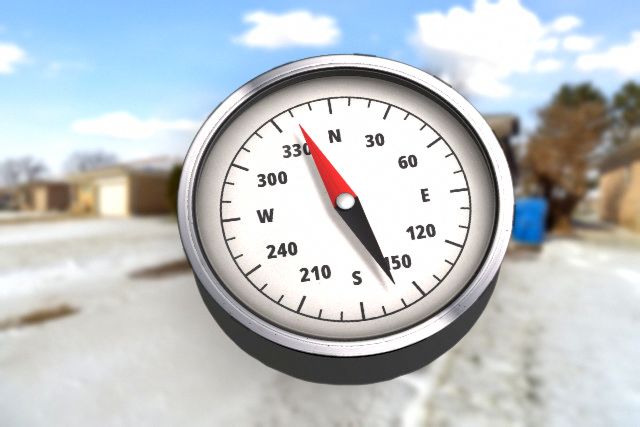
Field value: 340 °
